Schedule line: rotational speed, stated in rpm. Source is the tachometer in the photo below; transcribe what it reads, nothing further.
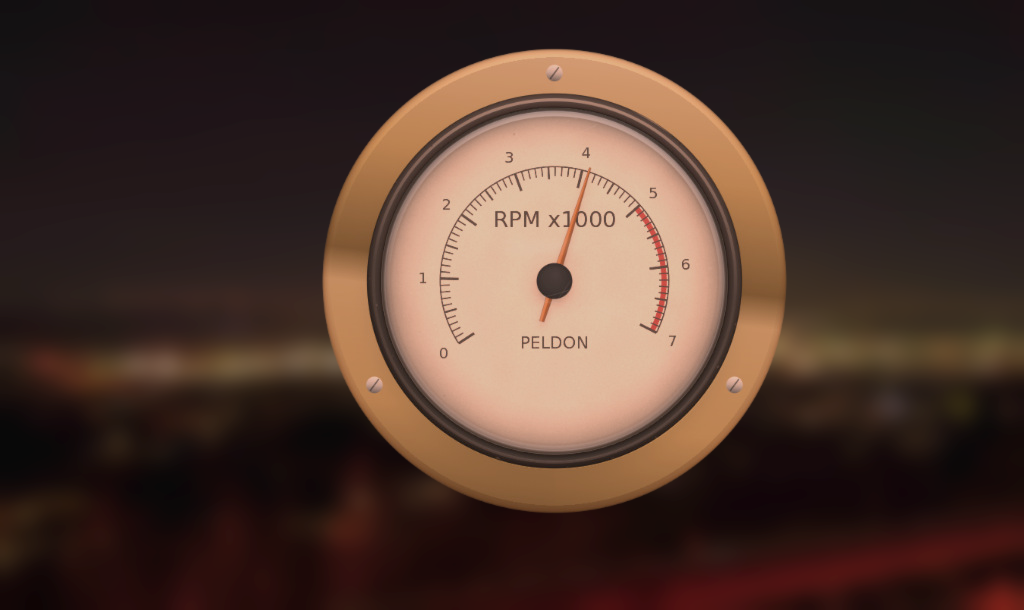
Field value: 4100 rpm
